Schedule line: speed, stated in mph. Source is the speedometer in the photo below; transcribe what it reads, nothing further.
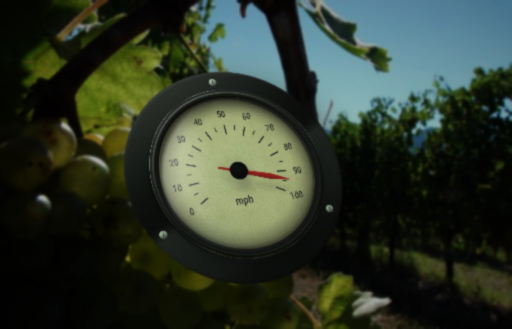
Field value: 95 mph
